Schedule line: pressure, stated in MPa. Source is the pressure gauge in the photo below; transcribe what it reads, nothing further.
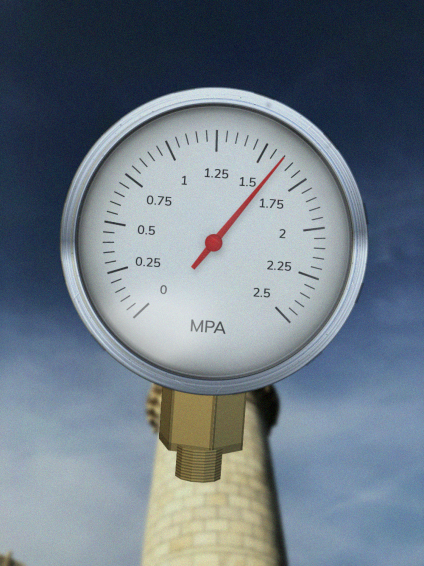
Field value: 1.6 MPa
